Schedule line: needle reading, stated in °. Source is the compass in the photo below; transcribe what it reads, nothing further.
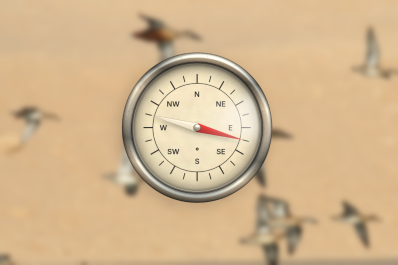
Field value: 105 °
